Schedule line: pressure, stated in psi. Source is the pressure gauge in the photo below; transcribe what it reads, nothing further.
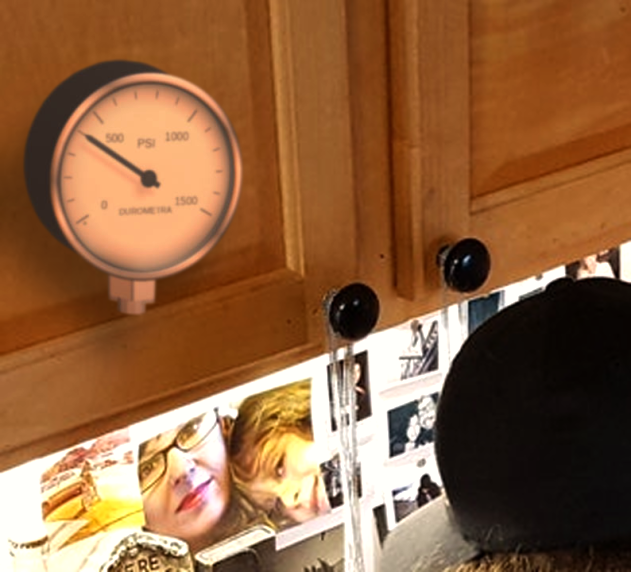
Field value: 400 psi
